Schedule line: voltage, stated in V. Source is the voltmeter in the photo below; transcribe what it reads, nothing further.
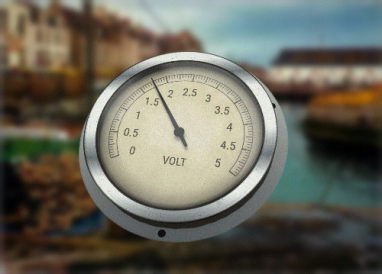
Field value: 1.75 V
